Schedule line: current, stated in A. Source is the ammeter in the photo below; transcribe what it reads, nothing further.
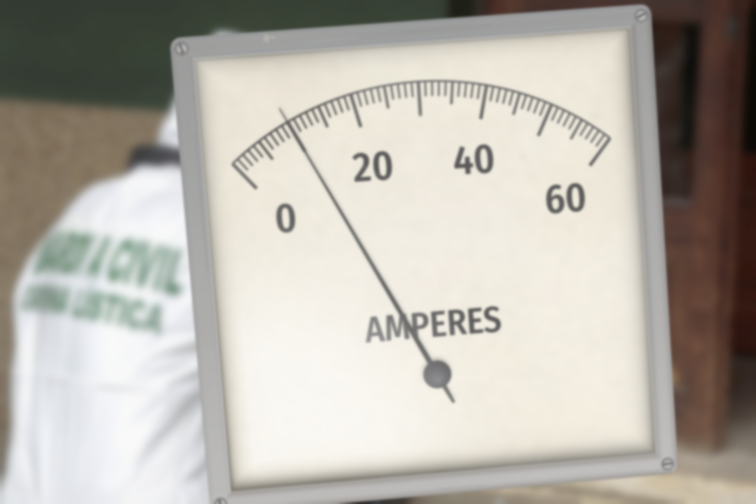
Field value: 10 A
